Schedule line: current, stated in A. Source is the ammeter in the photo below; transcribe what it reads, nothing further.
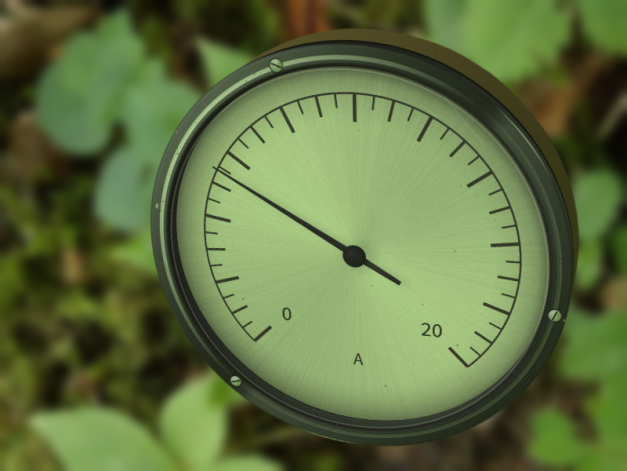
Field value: 5.5 A
